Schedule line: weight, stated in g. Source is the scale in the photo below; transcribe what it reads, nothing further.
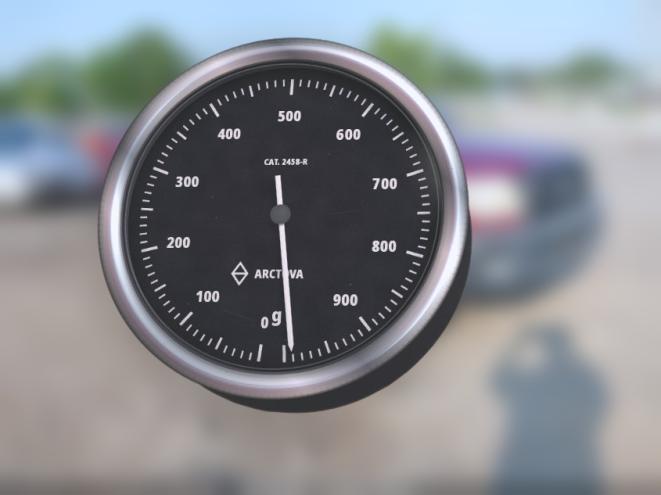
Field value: 990 g
